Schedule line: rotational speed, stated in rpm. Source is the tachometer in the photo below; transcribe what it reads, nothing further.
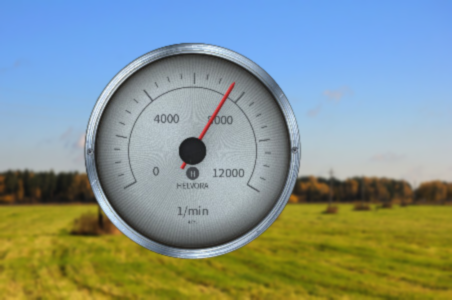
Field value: 7500 rpm
